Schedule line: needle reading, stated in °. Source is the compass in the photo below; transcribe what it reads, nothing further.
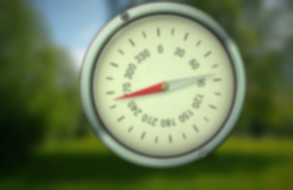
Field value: 262.5 °
